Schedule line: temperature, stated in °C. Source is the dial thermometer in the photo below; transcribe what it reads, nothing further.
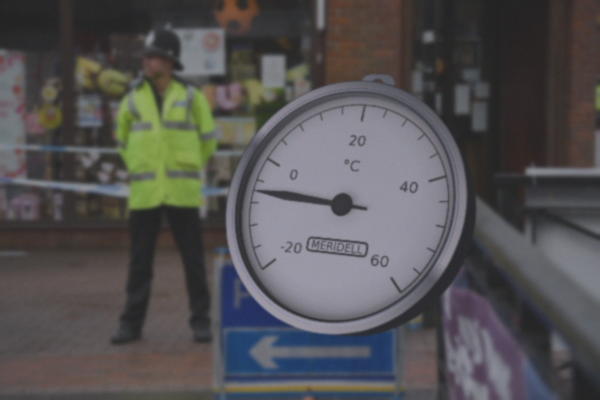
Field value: -6 °C
